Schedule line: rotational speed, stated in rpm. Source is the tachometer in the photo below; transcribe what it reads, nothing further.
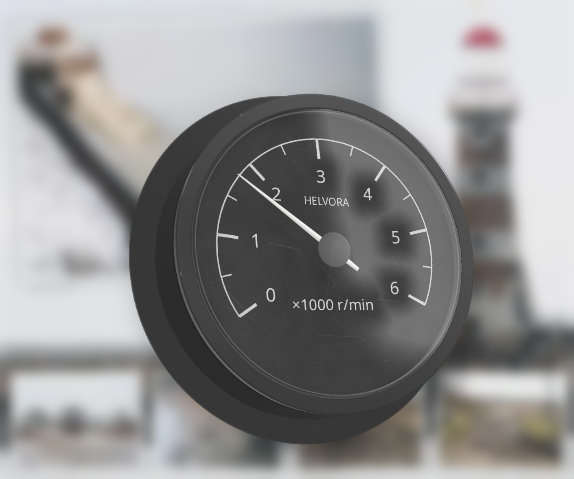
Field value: 1750 rpm
